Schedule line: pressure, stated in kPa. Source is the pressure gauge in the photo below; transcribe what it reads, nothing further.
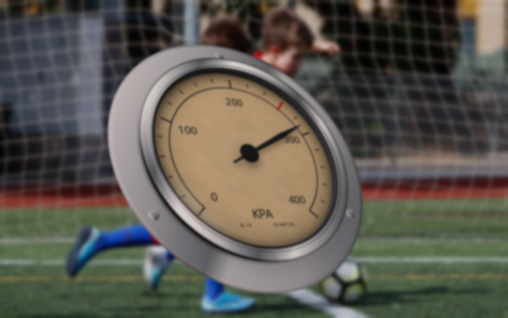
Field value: 290 kPa
